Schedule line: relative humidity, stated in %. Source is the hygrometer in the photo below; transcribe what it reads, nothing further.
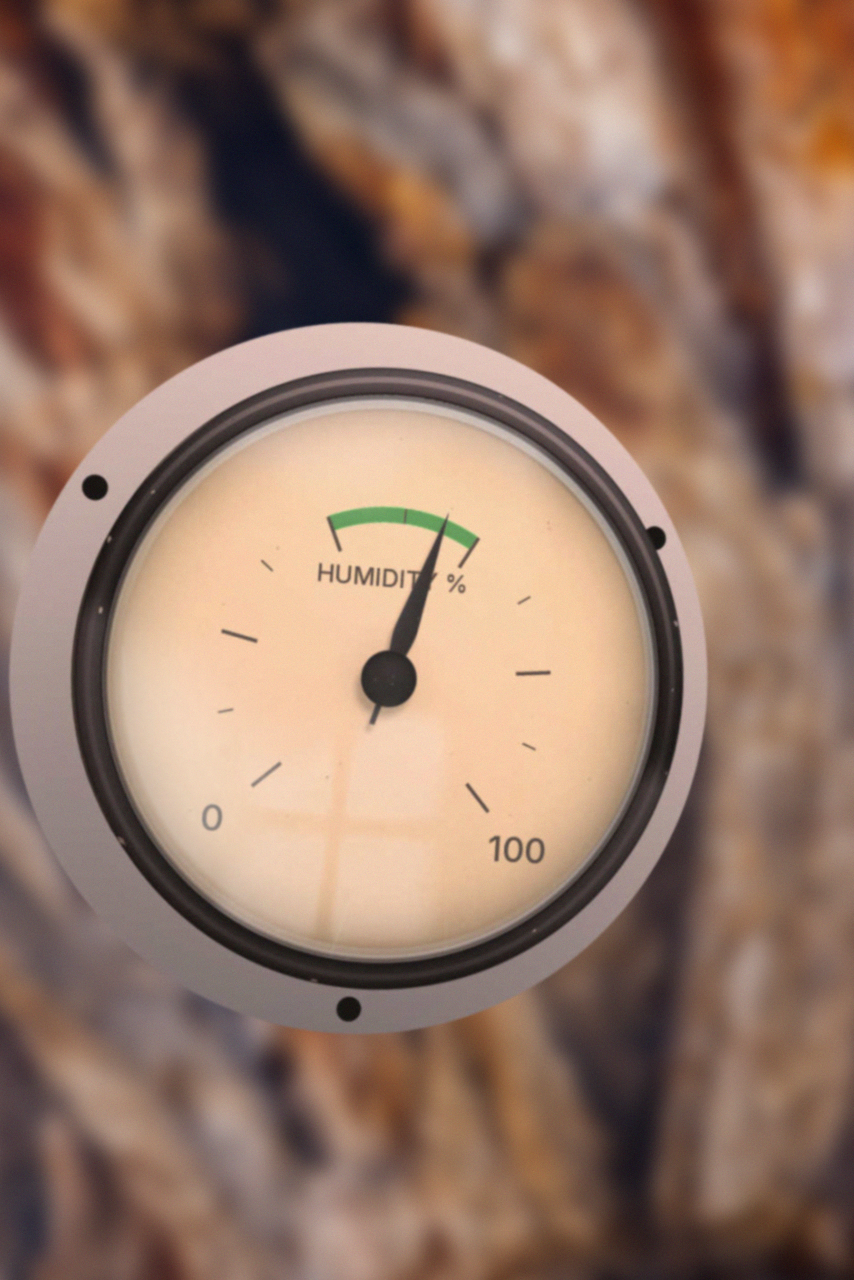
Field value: 55 %
